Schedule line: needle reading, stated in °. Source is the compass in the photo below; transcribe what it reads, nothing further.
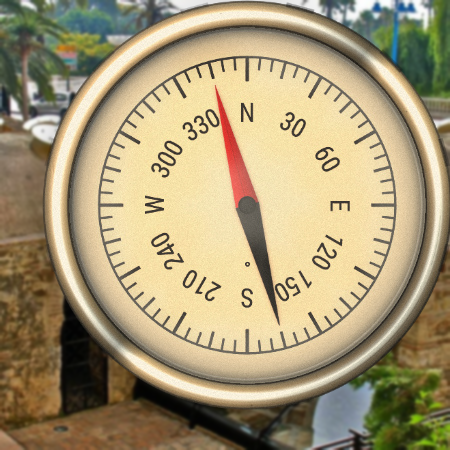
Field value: 345 °
